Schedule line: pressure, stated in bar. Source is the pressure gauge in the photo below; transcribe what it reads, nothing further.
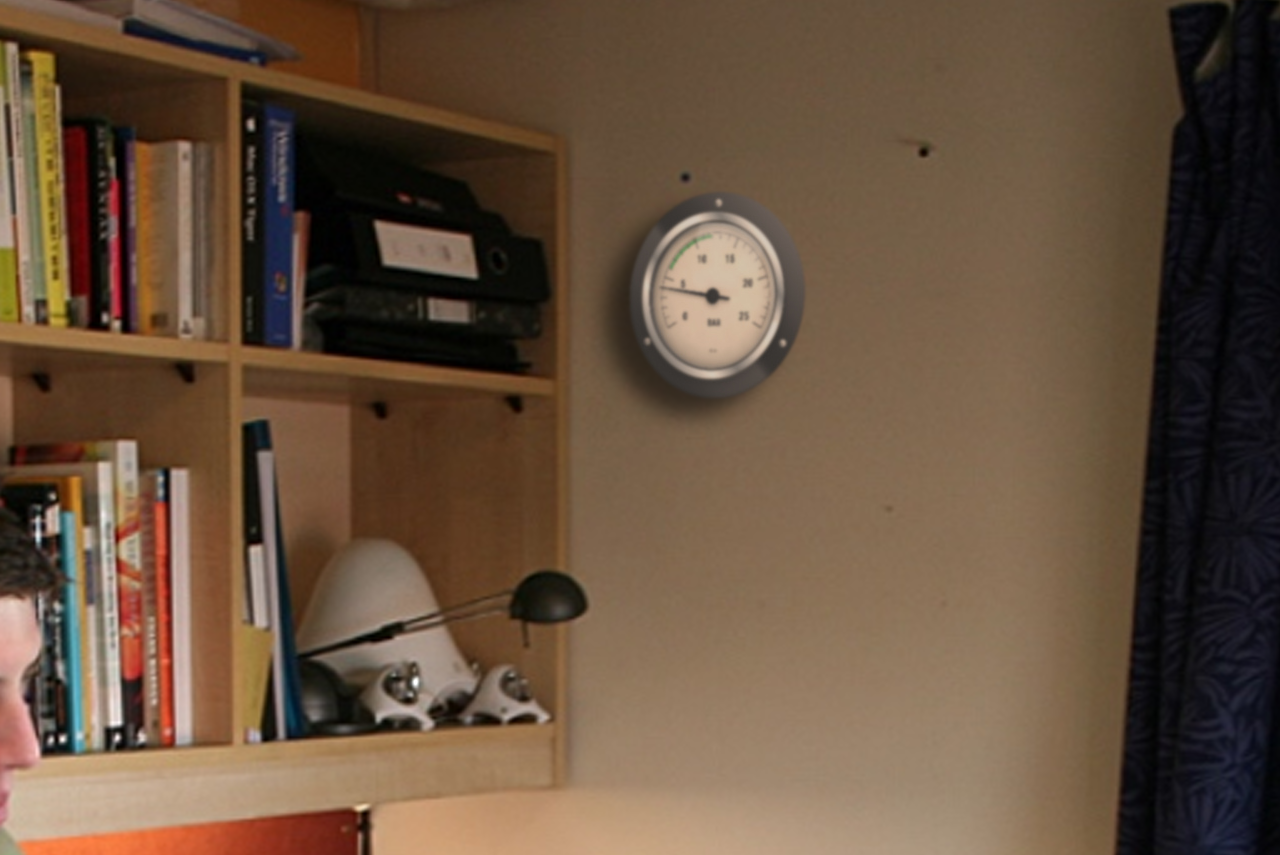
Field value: 4 bar
